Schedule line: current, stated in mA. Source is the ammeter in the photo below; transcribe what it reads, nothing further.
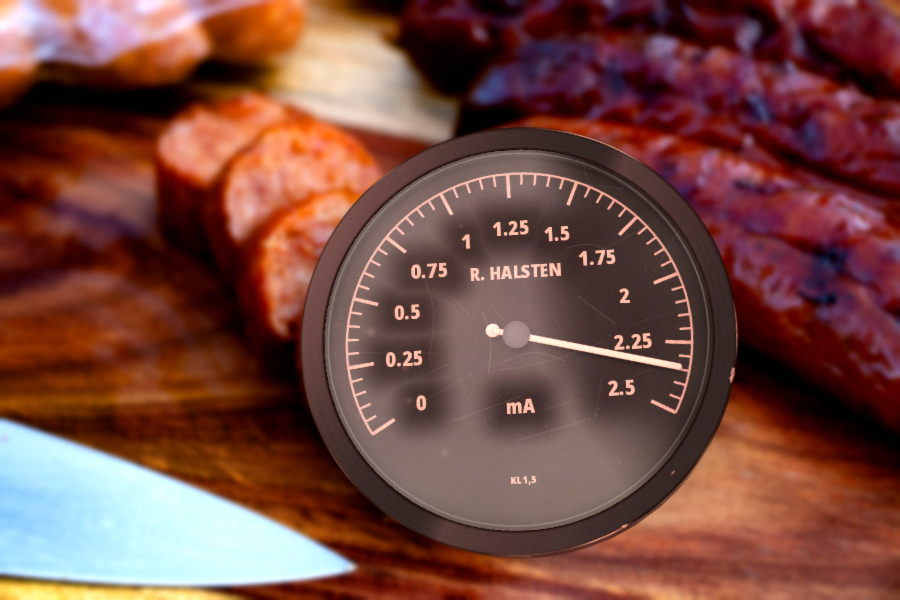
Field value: 2.35 mA
